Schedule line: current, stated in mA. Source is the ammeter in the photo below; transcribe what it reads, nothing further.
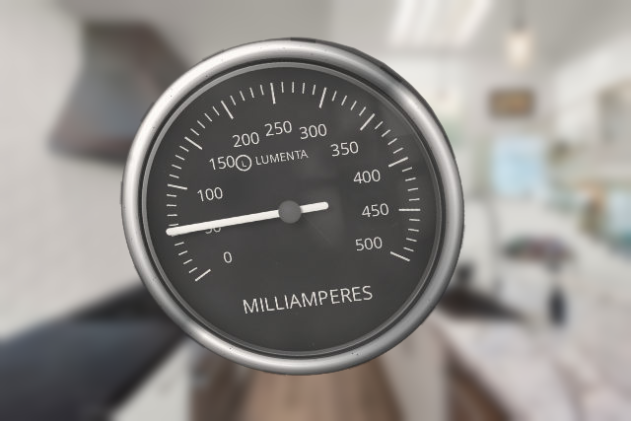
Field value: 55 mA
